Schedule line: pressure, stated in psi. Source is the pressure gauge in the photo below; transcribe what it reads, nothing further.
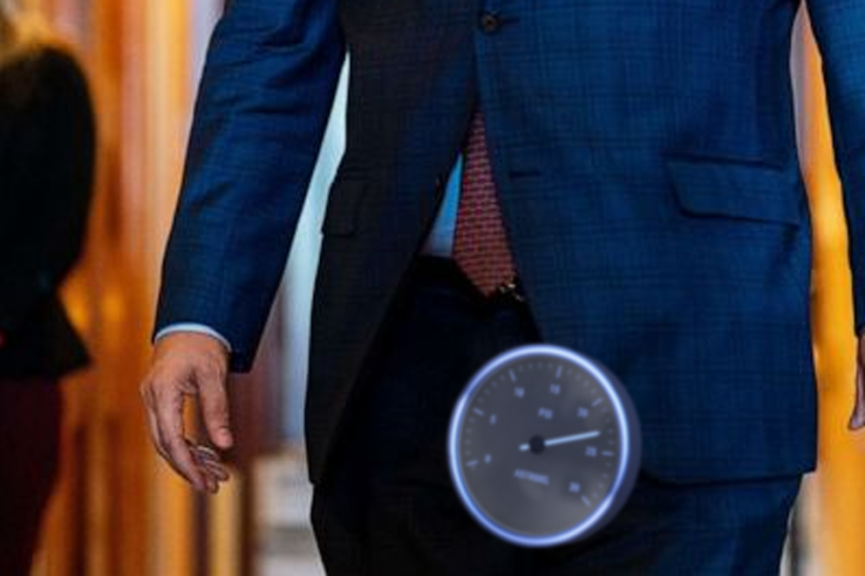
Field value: 23 psi
